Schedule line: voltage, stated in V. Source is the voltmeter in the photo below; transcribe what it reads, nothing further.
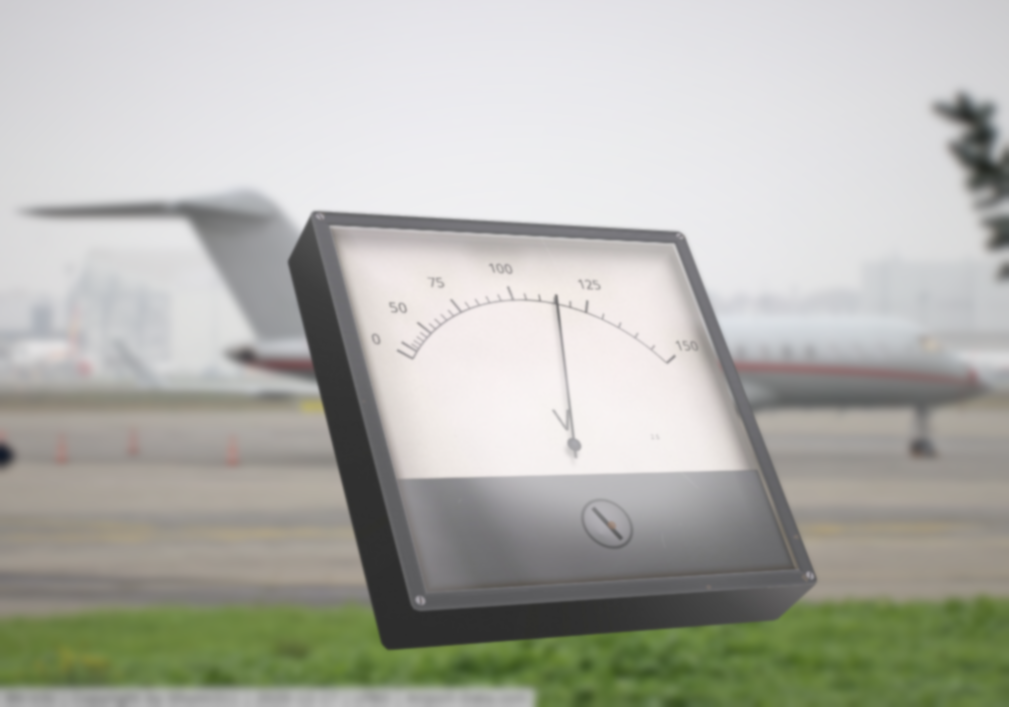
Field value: 115 V
